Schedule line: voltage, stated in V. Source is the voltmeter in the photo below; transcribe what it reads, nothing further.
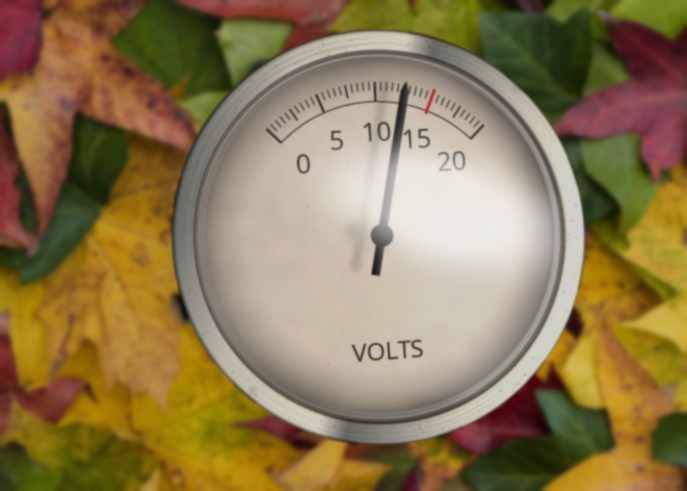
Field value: 12.5 V
